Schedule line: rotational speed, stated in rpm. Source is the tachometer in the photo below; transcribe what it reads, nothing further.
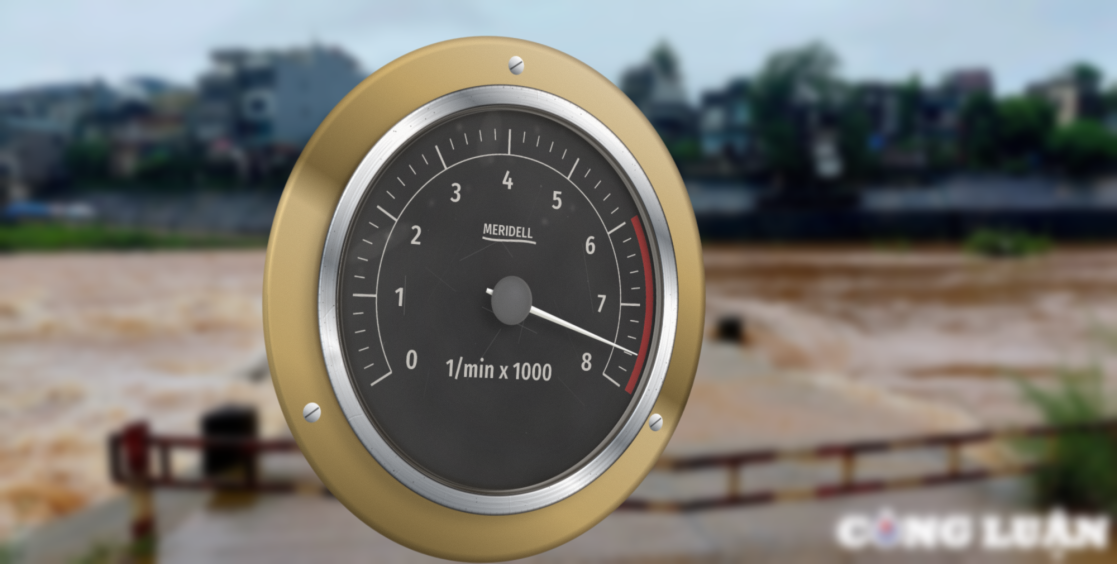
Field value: 7600 rpm
